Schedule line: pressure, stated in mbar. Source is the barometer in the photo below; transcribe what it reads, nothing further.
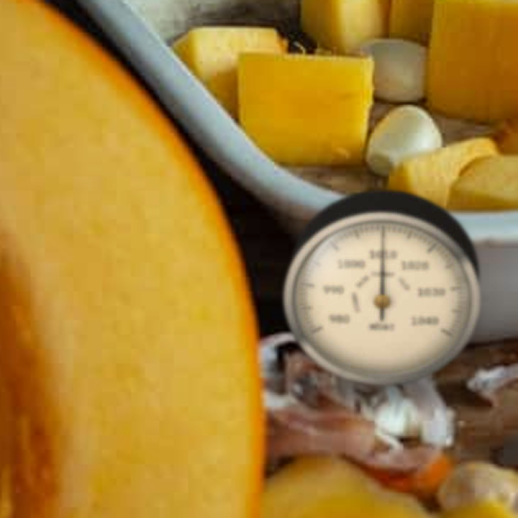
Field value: 1010 mbar
